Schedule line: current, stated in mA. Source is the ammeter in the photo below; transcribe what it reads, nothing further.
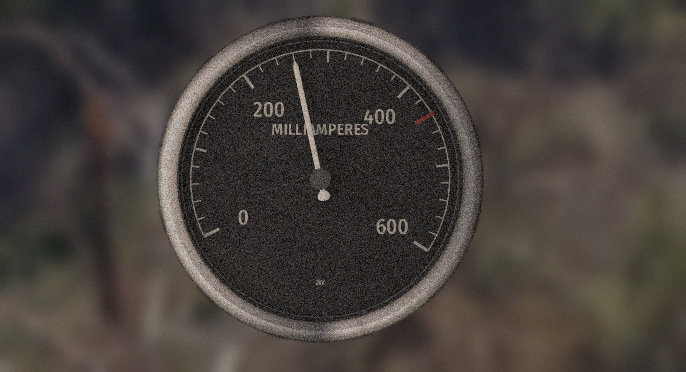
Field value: 260 mA
